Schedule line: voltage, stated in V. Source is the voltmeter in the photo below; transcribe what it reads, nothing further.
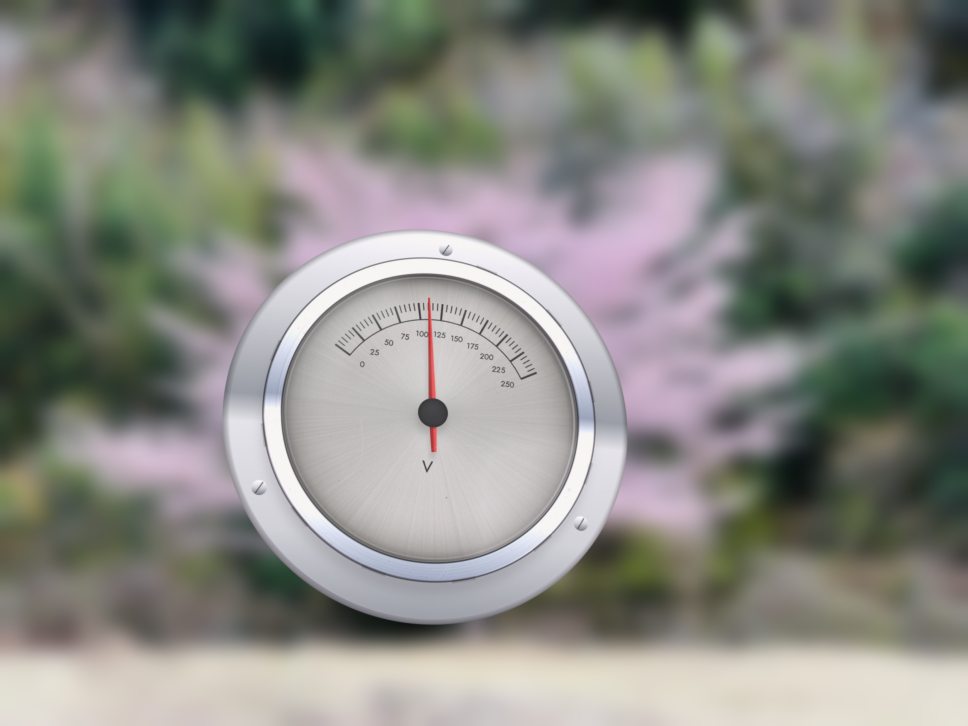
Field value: 110 V
